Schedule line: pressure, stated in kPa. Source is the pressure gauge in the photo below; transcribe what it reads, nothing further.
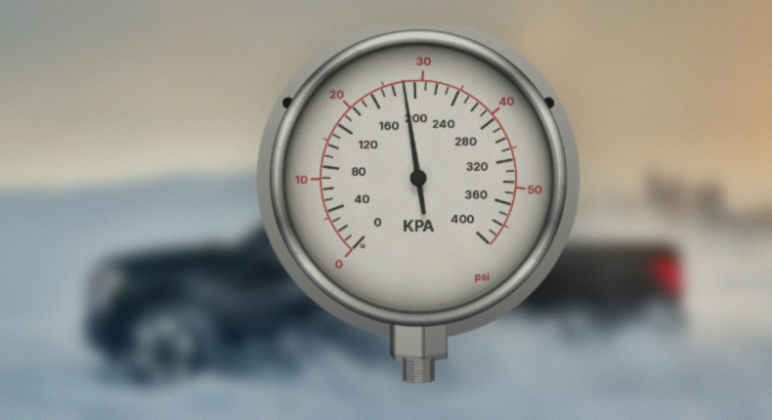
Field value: 190 kPa
